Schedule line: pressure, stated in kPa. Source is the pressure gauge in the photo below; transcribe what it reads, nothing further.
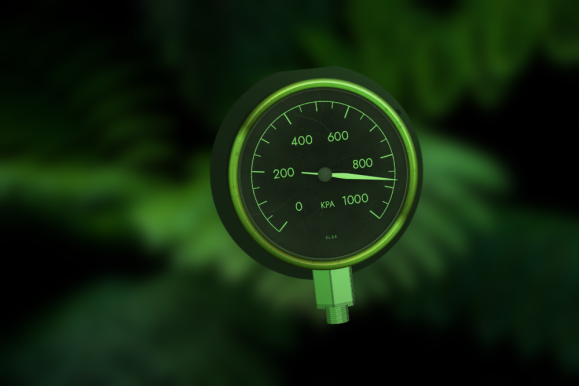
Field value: 875 kPa
